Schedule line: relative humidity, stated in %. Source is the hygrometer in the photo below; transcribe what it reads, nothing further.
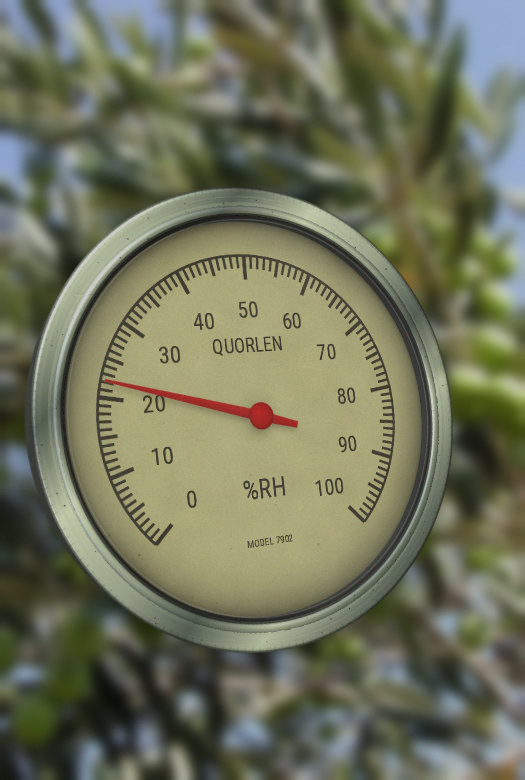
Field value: 22 %
